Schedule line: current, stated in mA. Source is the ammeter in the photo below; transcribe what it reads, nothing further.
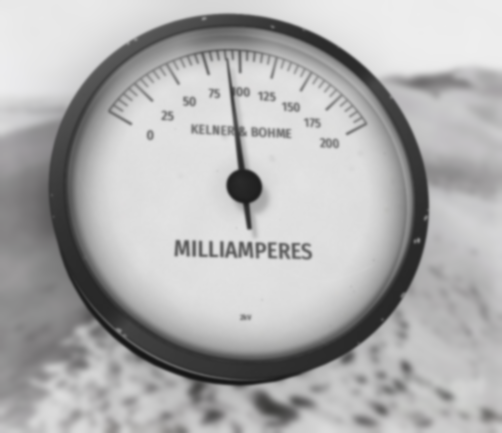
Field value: 90 mA
